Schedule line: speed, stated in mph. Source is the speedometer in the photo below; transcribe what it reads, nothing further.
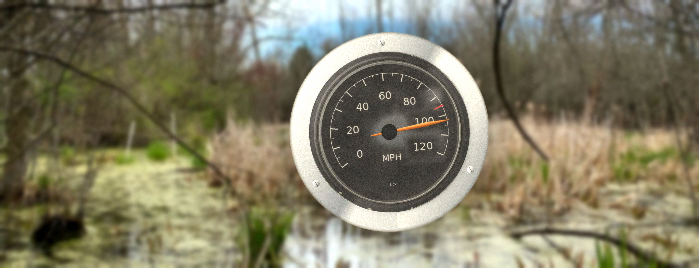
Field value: 102.5 mph
